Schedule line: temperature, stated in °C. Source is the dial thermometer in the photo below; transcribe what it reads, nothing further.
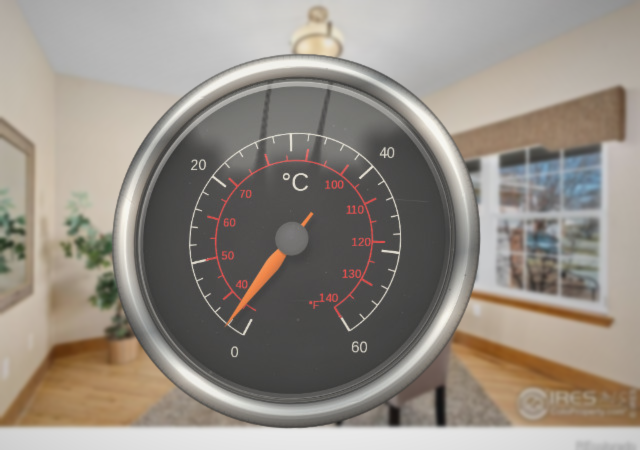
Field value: 2 °C
